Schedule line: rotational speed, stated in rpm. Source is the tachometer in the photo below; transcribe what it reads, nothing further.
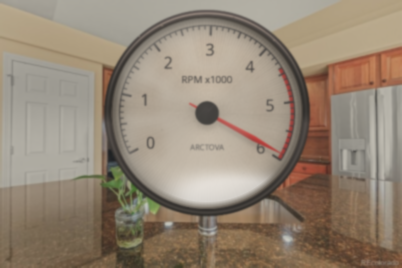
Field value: 5900 rpm
